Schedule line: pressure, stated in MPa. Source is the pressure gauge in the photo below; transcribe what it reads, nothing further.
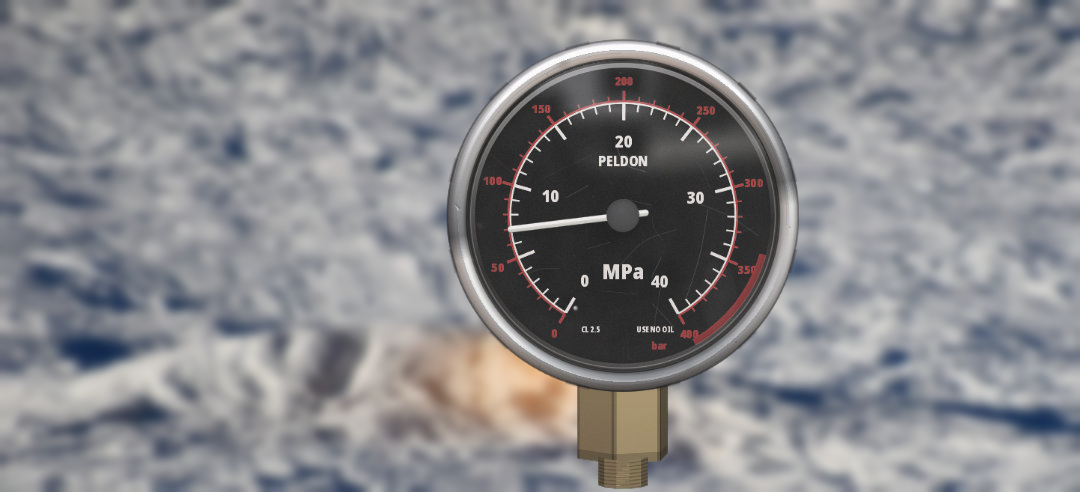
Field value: 7 MPa
